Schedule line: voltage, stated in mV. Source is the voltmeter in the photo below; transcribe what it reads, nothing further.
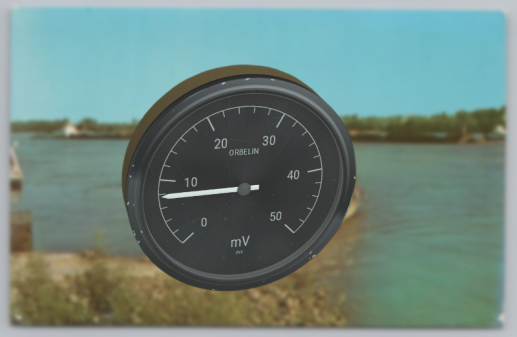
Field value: 8 mV
